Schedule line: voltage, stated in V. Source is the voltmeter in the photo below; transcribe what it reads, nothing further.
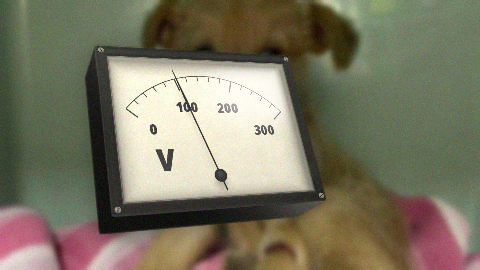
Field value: 100 V
